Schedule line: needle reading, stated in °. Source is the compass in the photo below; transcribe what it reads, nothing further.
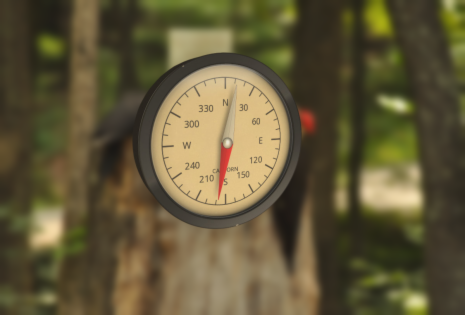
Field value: 190 °
